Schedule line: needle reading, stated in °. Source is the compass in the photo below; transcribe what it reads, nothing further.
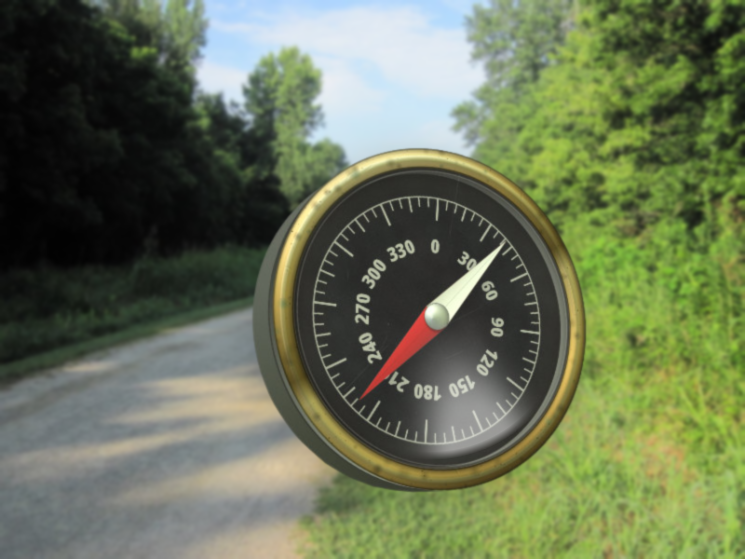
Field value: 220 °
